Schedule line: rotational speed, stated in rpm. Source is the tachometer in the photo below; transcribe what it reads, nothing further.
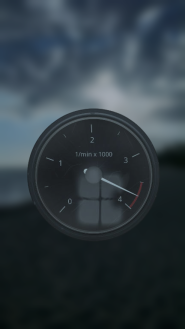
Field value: 3750 rpm
